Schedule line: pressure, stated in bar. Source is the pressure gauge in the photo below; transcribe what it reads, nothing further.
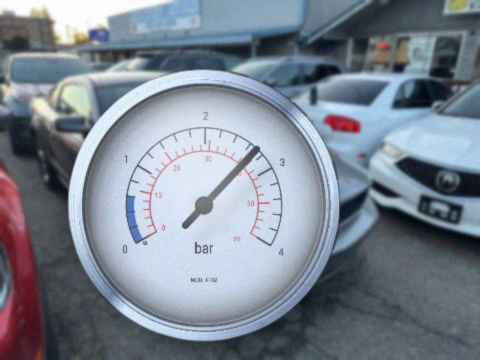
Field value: 2.7 bar
